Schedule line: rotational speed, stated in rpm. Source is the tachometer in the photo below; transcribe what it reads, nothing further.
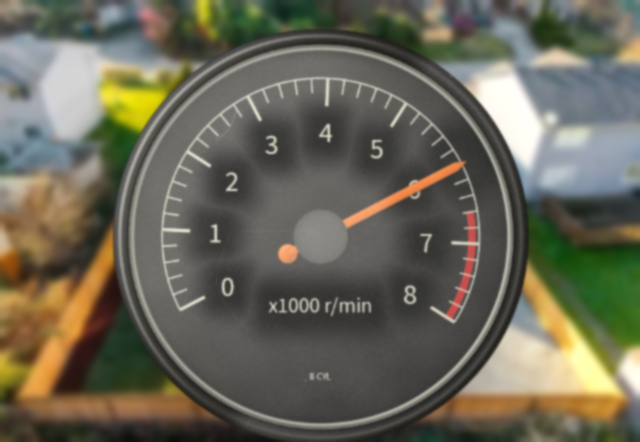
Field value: 6000 rpm
